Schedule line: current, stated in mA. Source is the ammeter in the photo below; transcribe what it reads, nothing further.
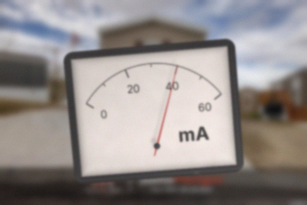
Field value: 40 mA
